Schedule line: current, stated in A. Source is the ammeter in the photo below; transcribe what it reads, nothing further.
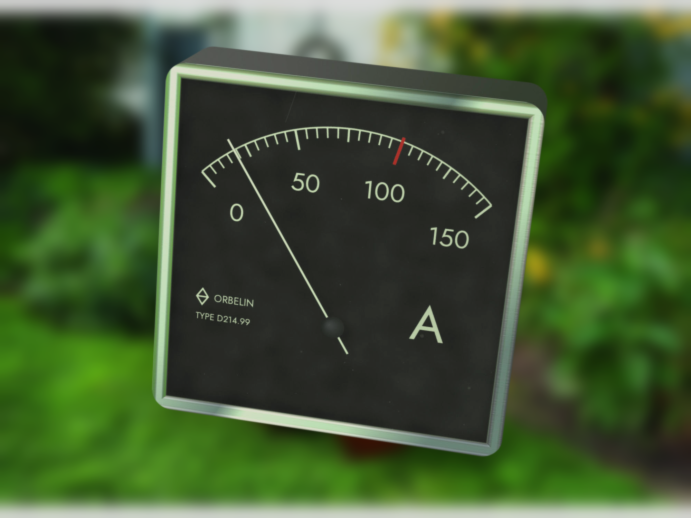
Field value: 20 A
